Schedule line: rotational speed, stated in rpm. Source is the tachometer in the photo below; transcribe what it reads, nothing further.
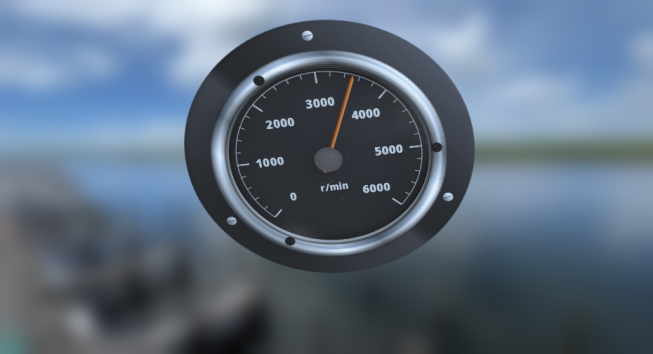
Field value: 3500 rpm
